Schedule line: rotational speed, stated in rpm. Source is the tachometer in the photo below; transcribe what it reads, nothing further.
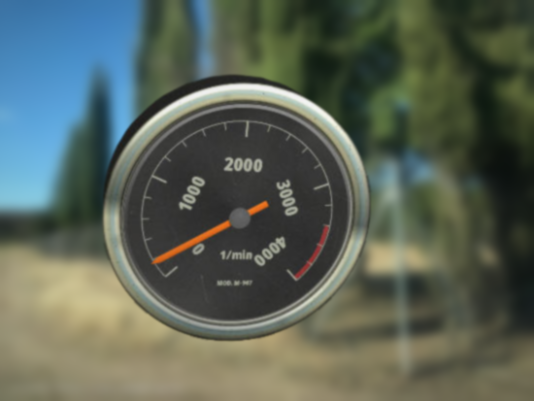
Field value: 200 rpm
